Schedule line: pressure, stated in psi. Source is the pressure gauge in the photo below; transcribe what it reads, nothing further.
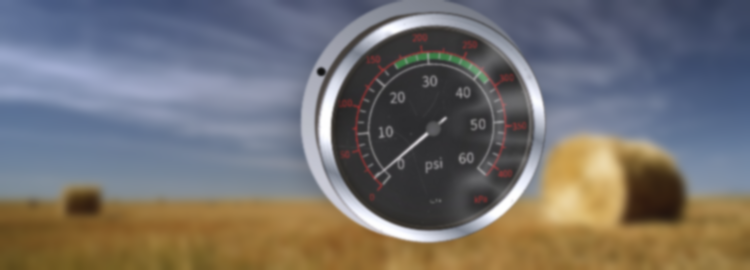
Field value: 2 psi
